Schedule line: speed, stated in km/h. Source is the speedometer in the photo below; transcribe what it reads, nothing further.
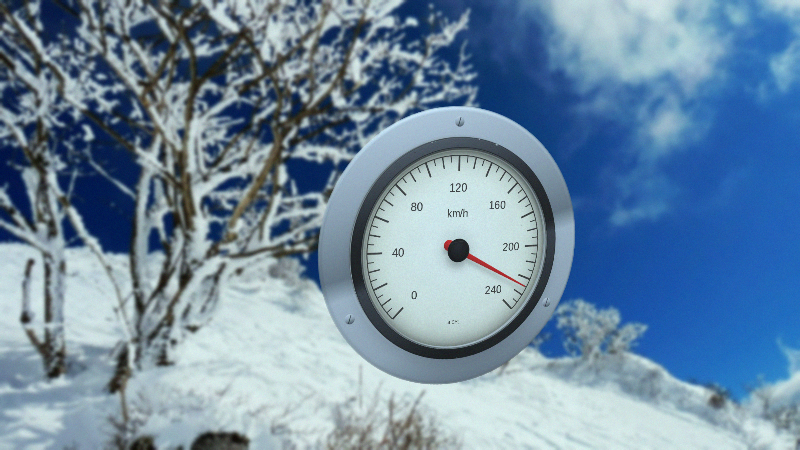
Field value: 225 km/h
